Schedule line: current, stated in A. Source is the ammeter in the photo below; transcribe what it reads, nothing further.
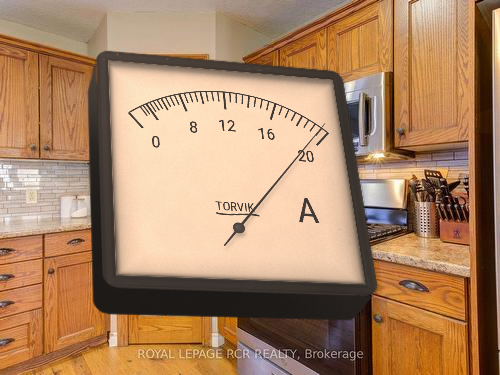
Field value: 19.5 A
